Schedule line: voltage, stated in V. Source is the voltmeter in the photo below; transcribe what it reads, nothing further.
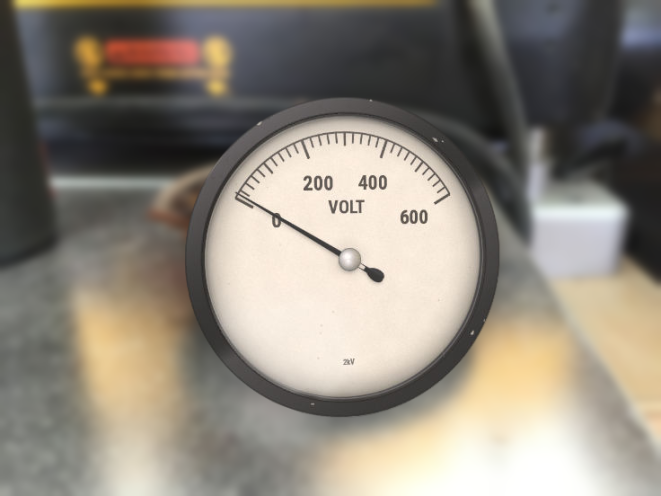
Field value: 10 V
